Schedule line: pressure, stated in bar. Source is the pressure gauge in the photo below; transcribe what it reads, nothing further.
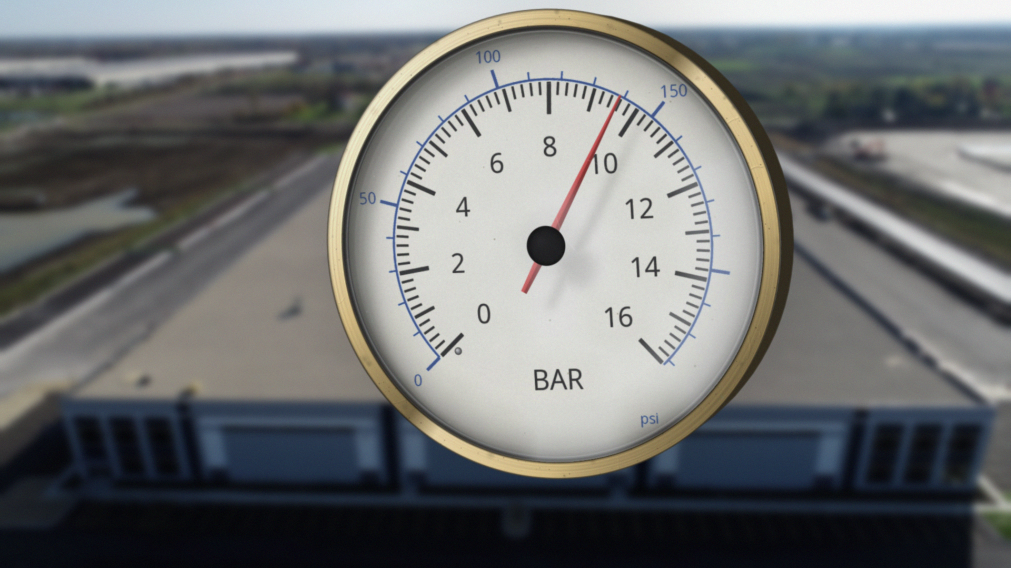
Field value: 9.6 bar
